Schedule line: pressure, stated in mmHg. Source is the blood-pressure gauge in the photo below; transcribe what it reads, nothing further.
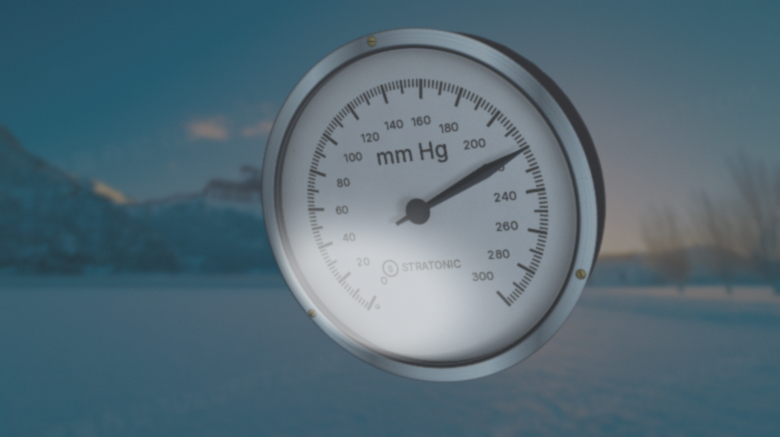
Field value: 220 mmHg
